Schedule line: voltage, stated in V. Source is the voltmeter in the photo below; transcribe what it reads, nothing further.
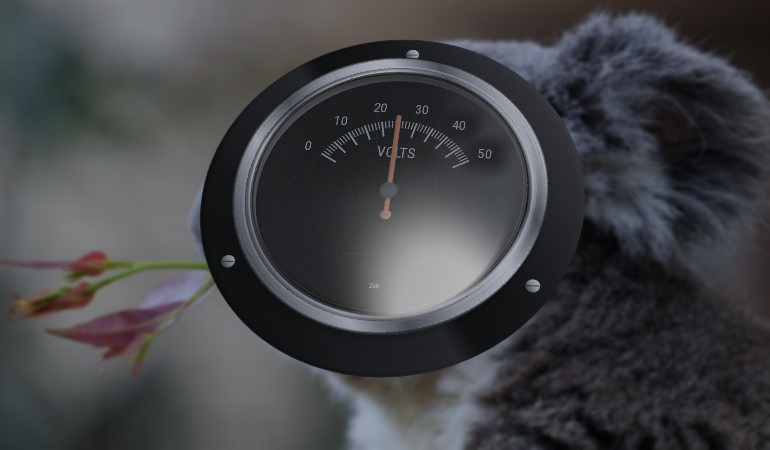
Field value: 25 V
